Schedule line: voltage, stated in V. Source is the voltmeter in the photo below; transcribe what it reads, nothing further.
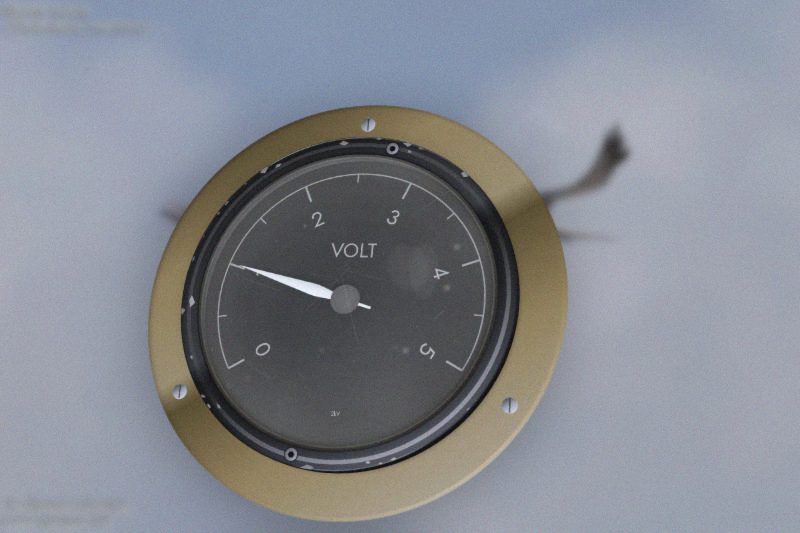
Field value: 1 V
